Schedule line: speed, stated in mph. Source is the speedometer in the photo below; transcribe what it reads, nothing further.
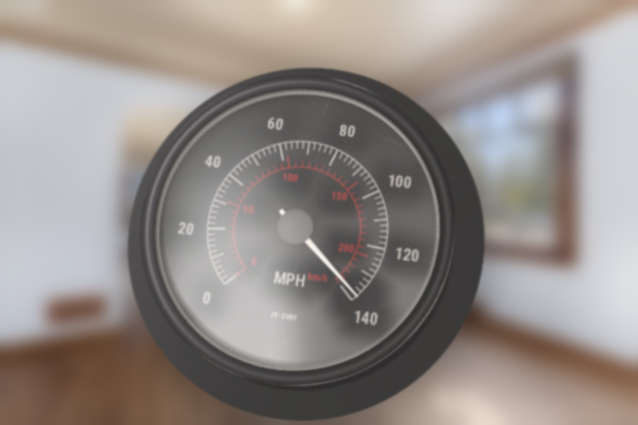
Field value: 138 mph
